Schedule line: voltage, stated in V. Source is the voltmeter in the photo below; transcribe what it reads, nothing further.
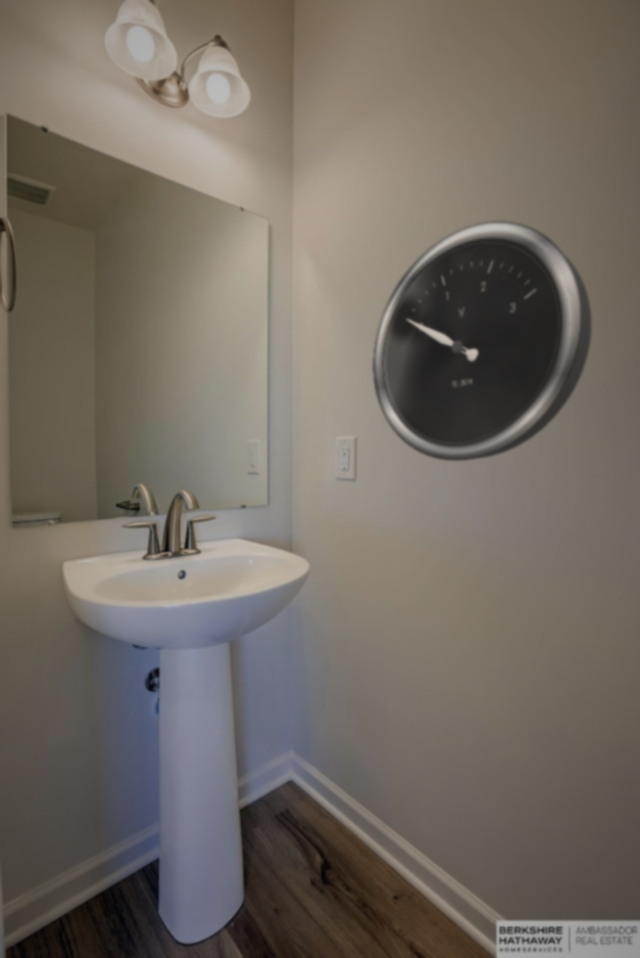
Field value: 0 V
